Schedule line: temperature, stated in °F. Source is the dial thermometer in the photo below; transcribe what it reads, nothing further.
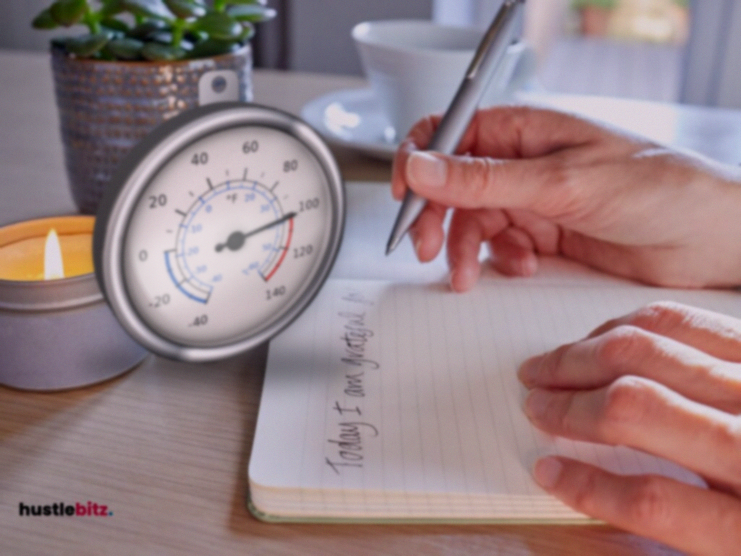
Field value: 100 °F
